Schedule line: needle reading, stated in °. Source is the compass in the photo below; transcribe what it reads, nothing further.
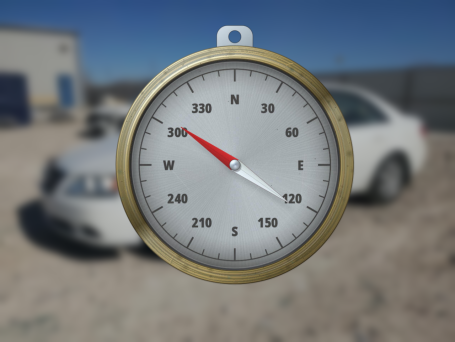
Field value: 305 °
